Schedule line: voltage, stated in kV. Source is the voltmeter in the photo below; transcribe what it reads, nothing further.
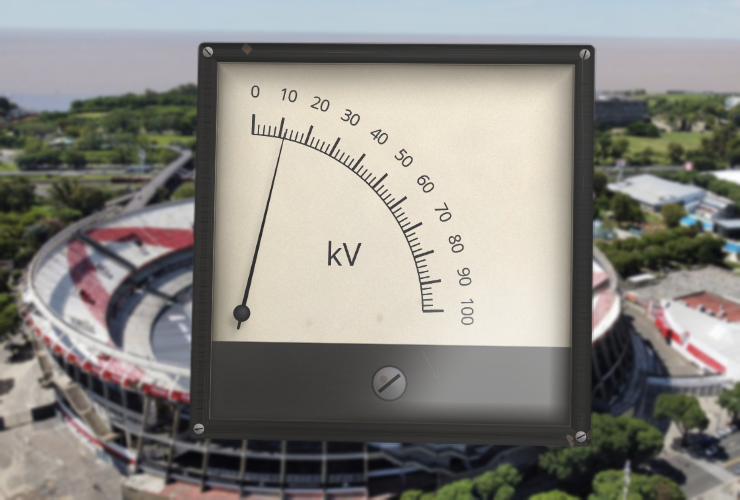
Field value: 12 kV
